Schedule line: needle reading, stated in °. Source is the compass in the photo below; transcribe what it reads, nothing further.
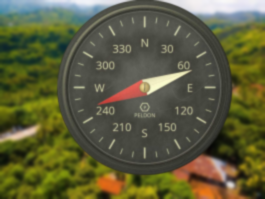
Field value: 250 °
